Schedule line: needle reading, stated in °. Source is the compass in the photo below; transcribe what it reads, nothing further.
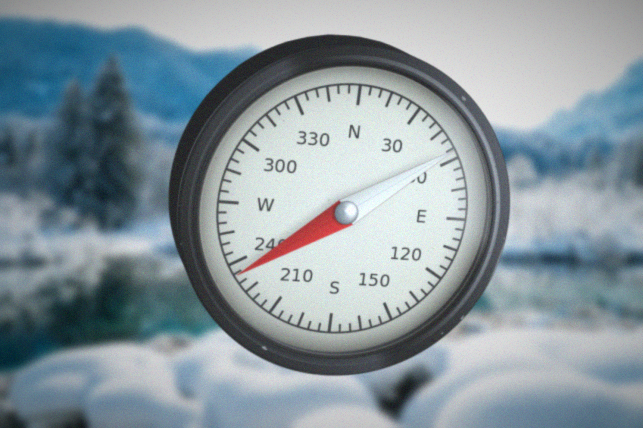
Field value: 235 °
